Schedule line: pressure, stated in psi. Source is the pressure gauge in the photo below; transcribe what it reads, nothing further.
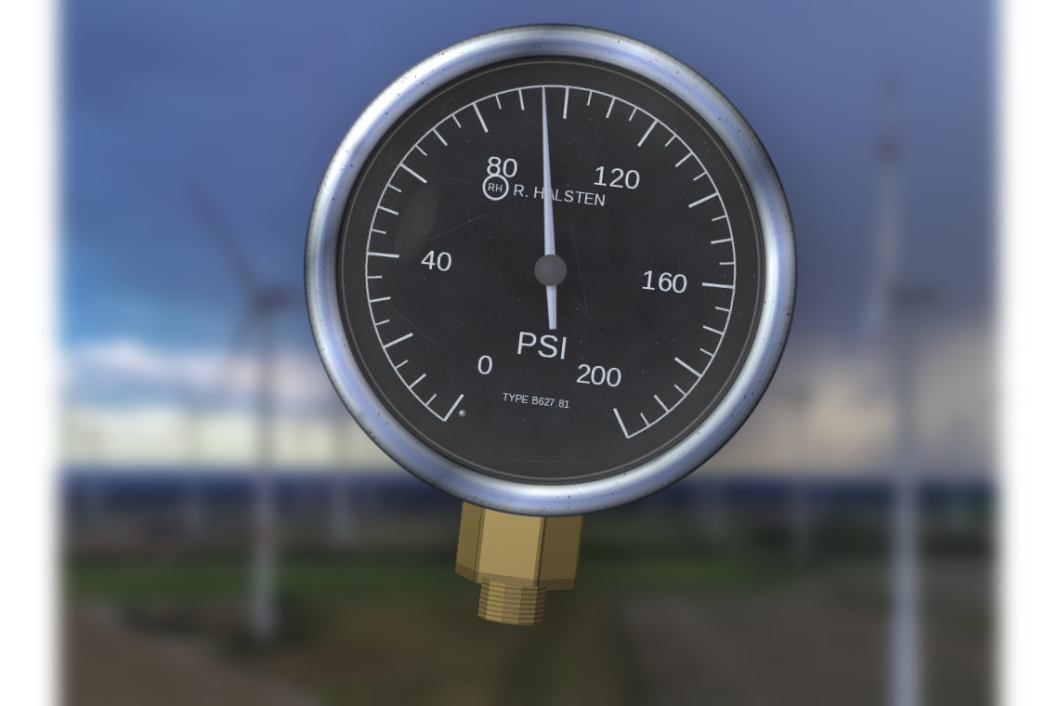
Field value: 95 psi
